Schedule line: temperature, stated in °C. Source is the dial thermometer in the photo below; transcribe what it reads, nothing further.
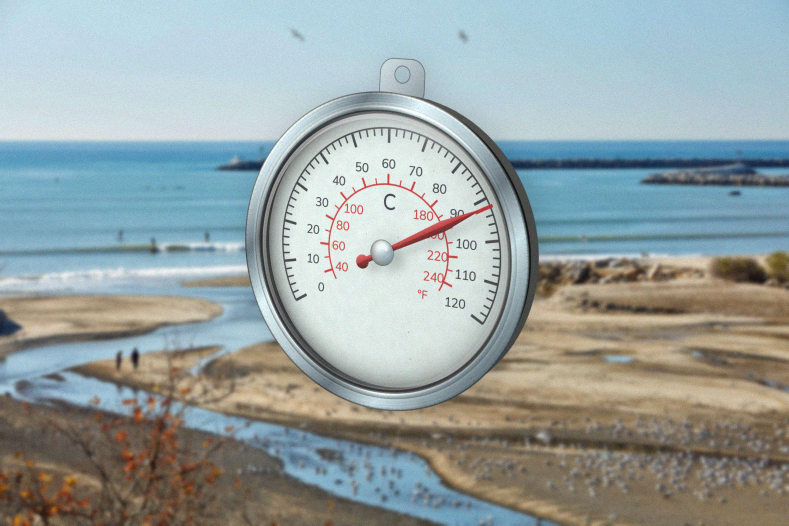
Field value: 92 °C
